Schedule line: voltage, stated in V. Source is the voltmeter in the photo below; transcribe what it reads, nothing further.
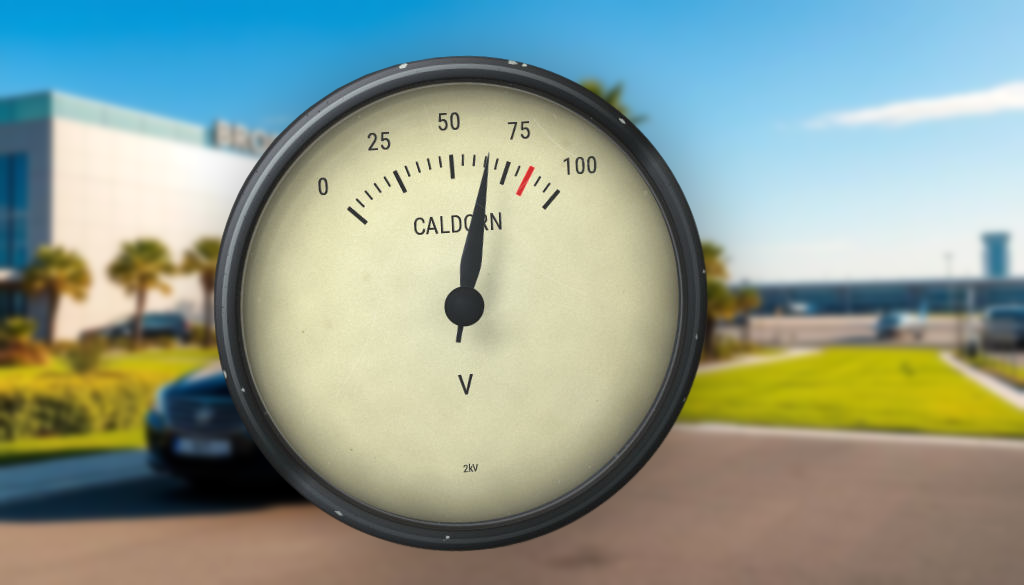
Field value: 65 V
